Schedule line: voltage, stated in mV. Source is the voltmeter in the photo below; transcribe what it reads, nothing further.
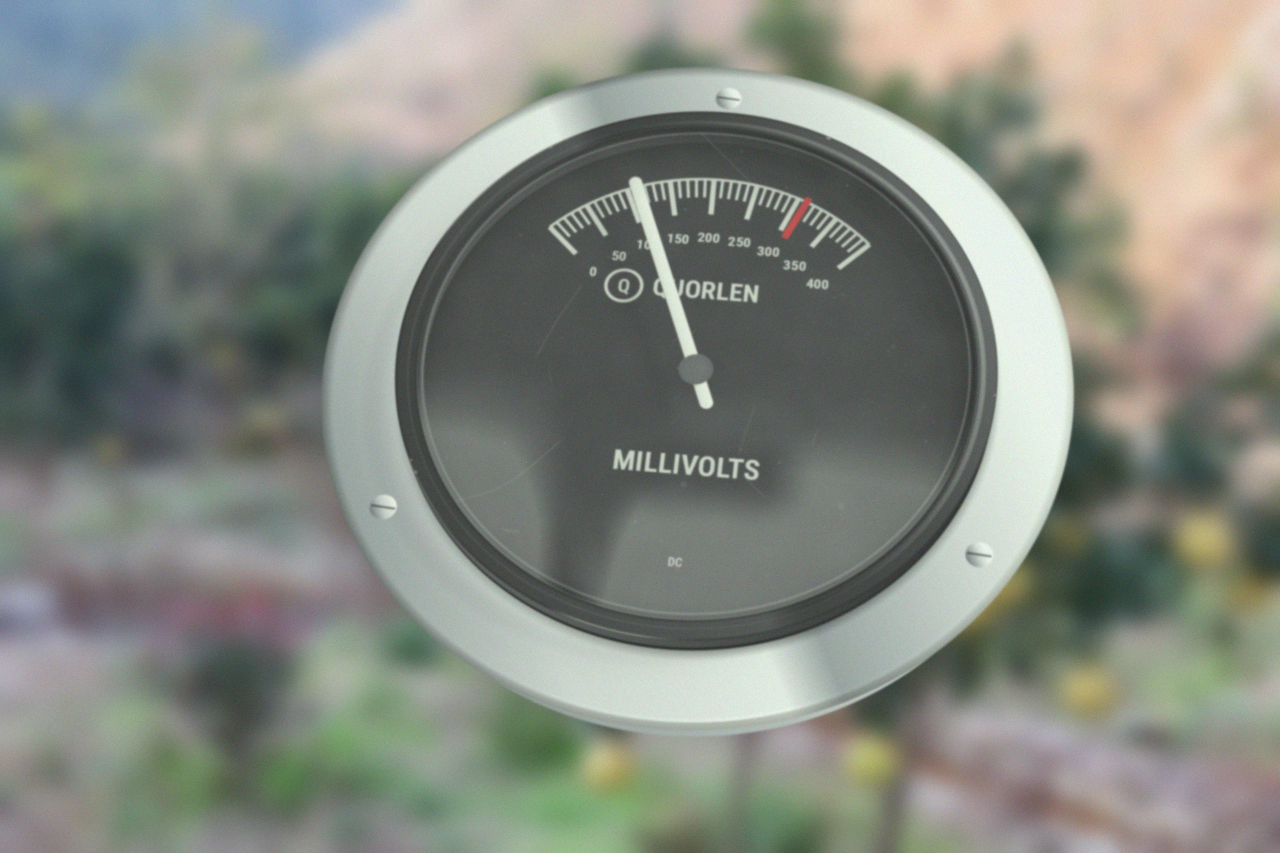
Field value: 110 mV
